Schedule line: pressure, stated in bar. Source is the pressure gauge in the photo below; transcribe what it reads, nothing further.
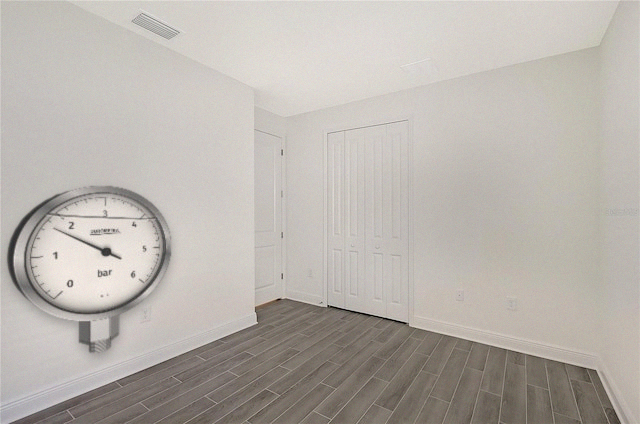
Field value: 1.7 bar
